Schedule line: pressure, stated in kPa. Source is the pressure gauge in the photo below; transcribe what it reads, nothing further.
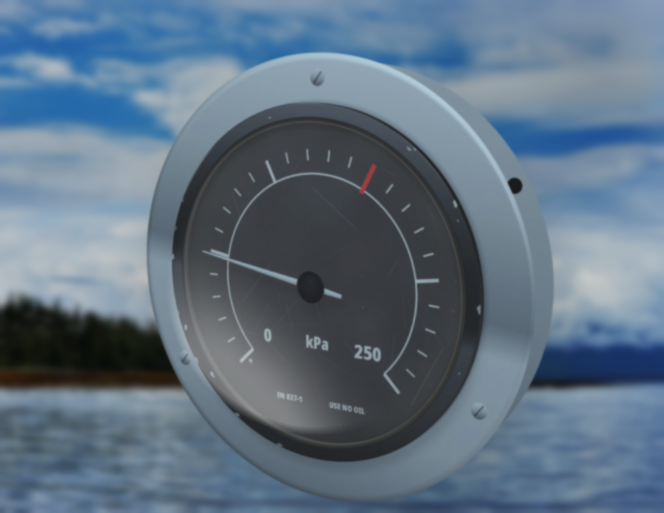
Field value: 50 kPa
